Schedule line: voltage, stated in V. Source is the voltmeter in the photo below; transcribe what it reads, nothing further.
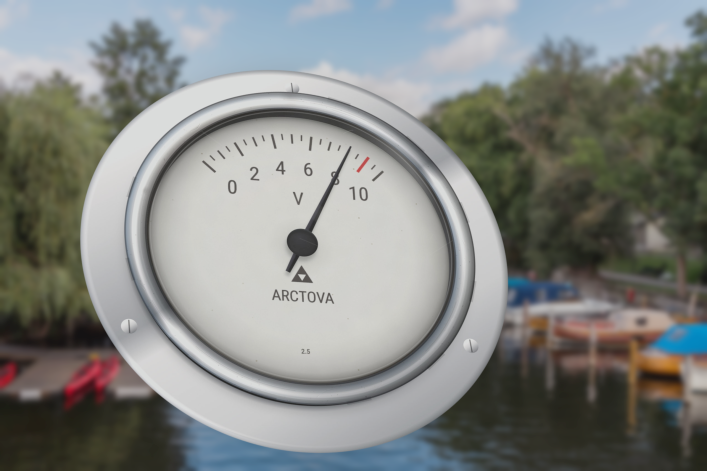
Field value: 8 V
